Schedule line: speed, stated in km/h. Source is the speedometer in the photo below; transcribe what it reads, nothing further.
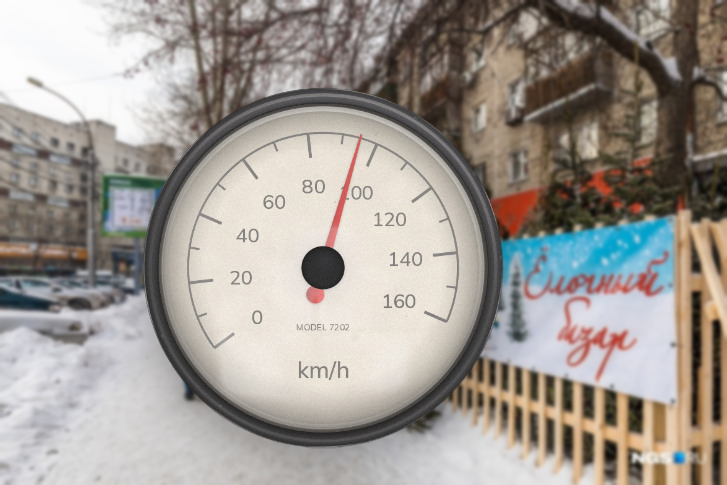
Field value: 95 km/h
